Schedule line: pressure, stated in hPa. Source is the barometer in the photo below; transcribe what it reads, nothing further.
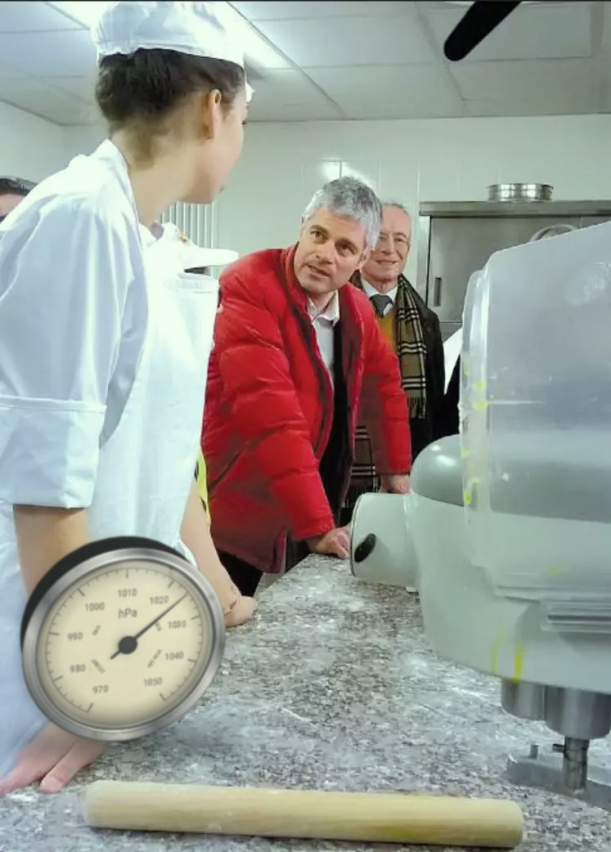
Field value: 1024 hPa
